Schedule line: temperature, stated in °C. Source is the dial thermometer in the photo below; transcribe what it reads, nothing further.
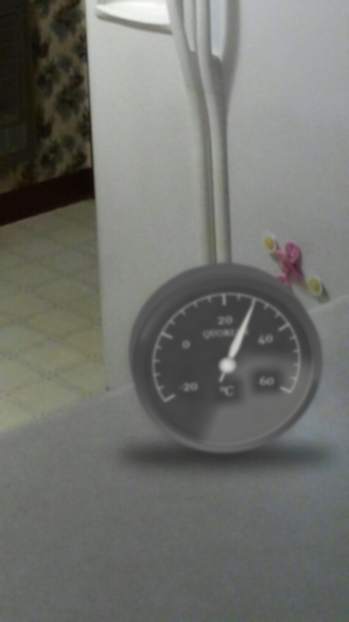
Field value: 28 °C
